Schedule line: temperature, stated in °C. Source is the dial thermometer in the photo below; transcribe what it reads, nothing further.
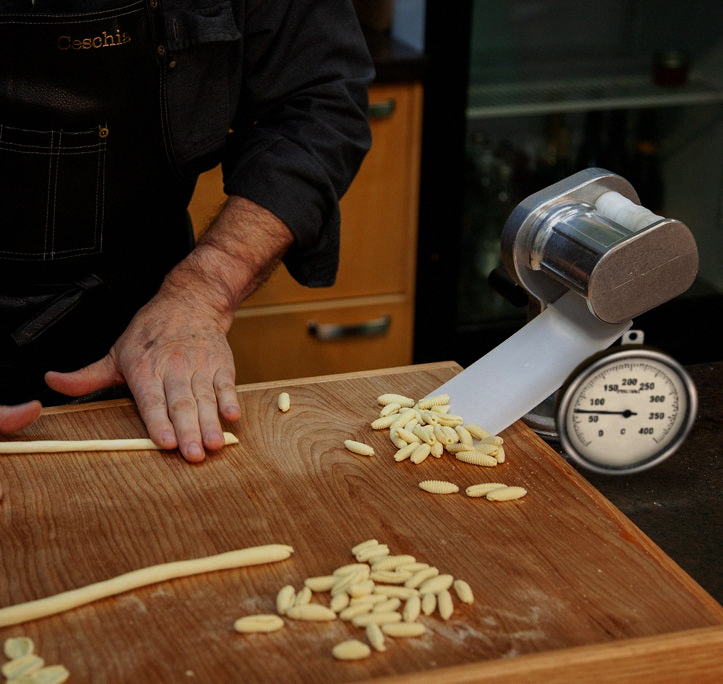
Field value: 75 °C
